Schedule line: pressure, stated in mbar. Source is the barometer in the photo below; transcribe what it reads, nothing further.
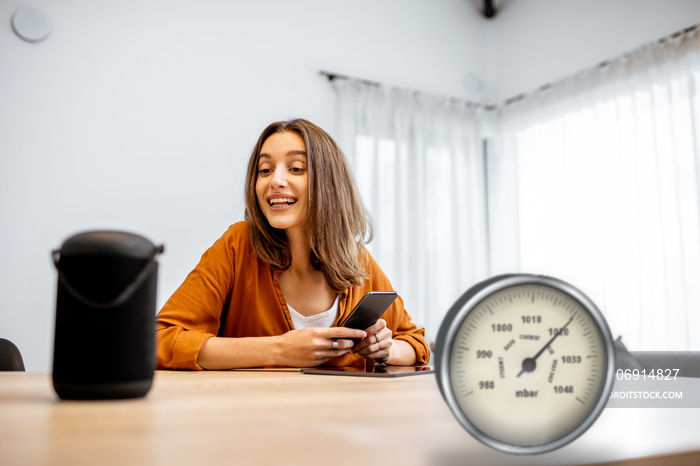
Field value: 1020 mbar
